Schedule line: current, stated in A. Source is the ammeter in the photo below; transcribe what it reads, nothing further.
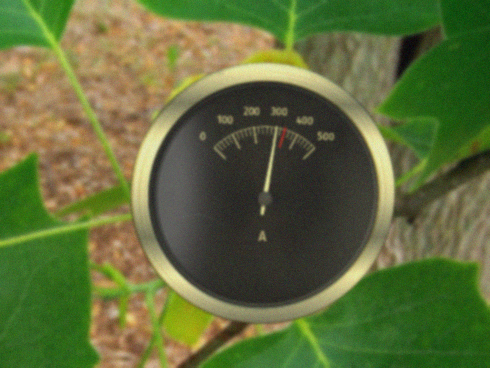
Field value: 300 A
